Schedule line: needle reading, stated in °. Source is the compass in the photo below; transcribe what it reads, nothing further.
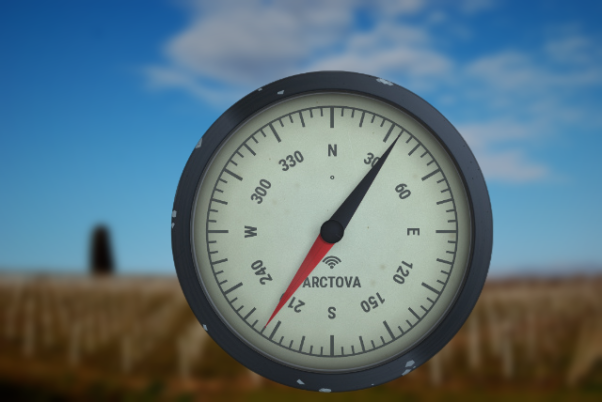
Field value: 215 °
